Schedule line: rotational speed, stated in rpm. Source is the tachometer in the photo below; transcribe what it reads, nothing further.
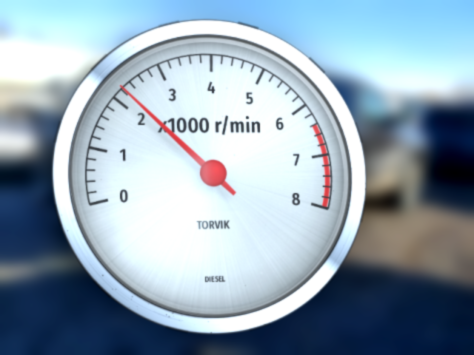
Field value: 2200 rpm
